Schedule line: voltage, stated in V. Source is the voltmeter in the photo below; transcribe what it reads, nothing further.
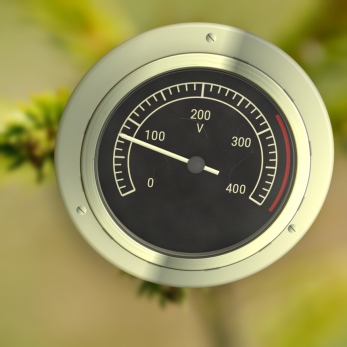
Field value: 80 V
